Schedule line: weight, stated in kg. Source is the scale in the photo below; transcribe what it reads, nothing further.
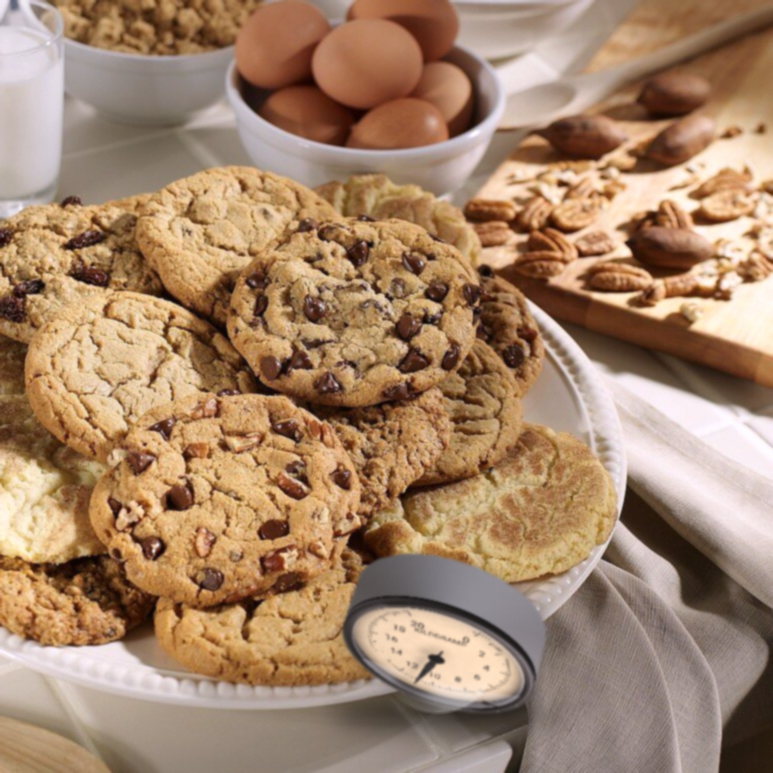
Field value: 11 kg
